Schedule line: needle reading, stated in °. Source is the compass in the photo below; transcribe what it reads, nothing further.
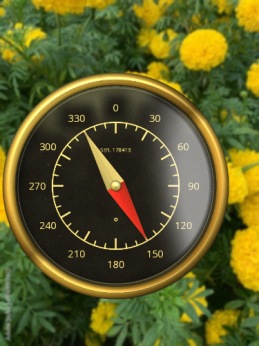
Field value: 150 °
